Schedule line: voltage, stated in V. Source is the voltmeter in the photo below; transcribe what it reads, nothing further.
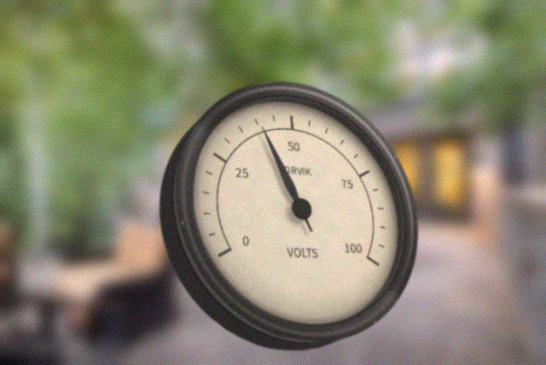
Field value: 40 V
